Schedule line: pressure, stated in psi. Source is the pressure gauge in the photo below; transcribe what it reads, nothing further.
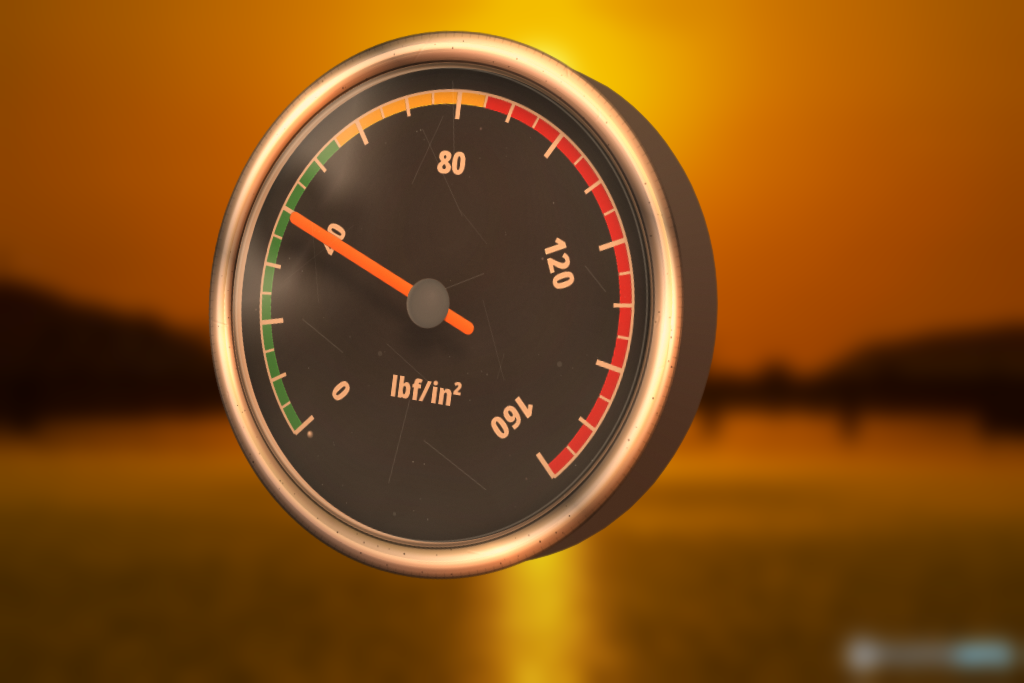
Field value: 40 psi
